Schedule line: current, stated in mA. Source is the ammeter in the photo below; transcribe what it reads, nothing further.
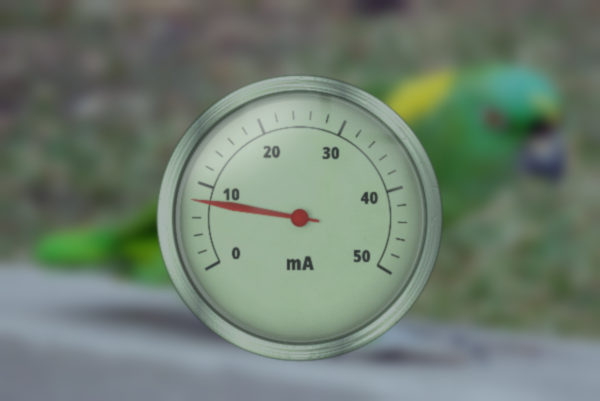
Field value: 8 mA
